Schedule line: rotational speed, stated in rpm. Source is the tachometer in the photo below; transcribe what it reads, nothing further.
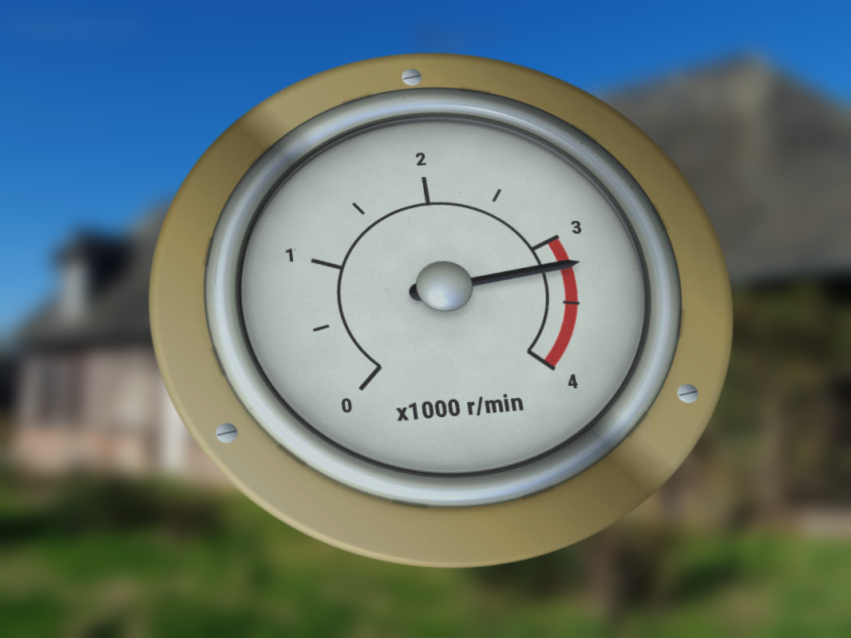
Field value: 3250 rpm
